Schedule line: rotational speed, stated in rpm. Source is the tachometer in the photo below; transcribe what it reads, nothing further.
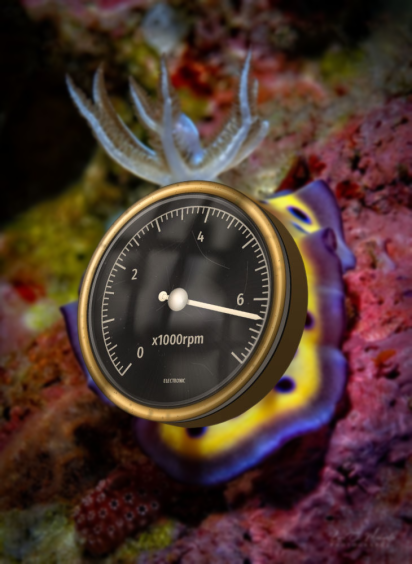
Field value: 6300 rpm
